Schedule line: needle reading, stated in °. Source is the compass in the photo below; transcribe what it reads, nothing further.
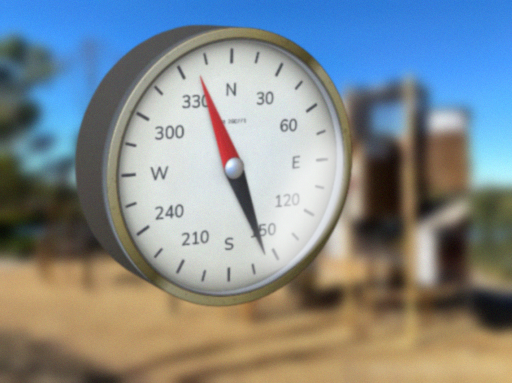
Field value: 337.5 °
